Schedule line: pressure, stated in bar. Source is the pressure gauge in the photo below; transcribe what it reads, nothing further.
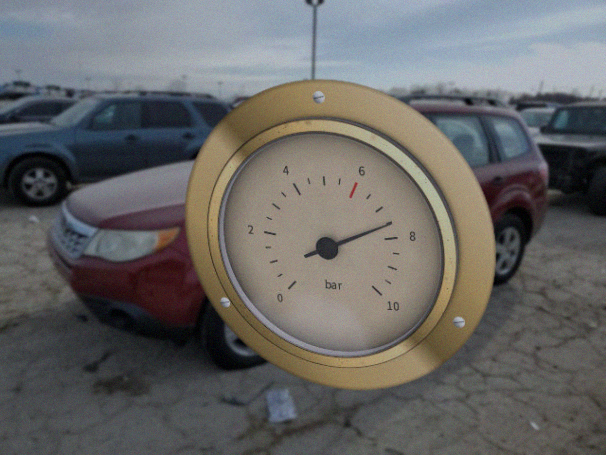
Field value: 7.5 bar
